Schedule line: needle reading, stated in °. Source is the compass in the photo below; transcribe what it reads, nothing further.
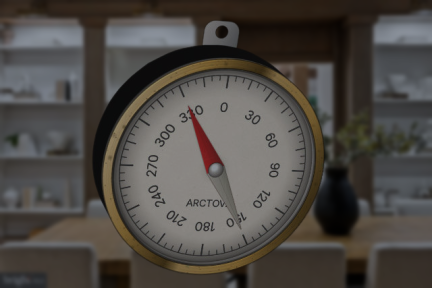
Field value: 330 °
